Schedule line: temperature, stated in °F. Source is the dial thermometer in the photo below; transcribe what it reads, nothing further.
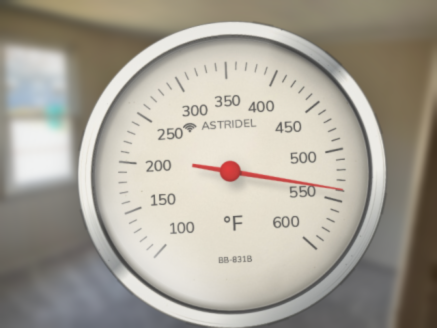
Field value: 540 °F
